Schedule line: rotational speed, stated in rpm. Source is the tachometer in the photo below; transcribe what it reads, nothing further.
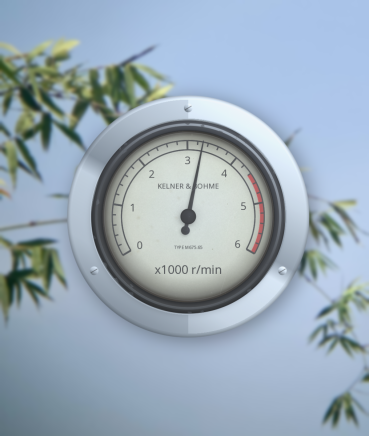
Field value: 3300 rpm
